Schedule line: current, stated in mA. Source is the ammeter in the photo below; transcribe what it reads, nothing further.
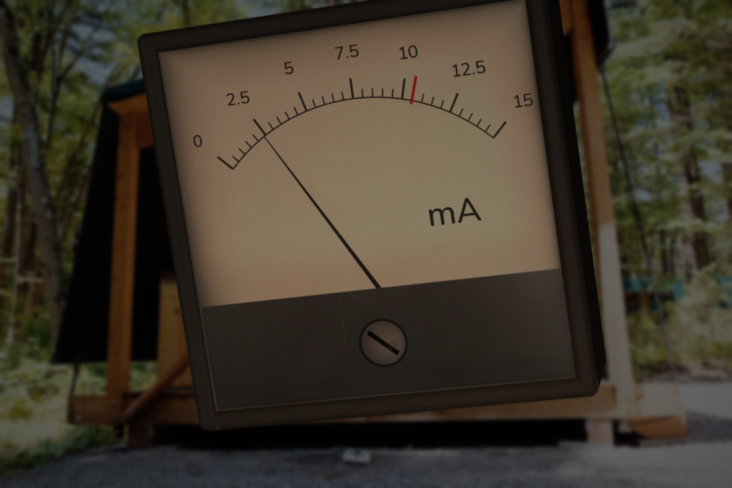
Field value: 2.5 mA
